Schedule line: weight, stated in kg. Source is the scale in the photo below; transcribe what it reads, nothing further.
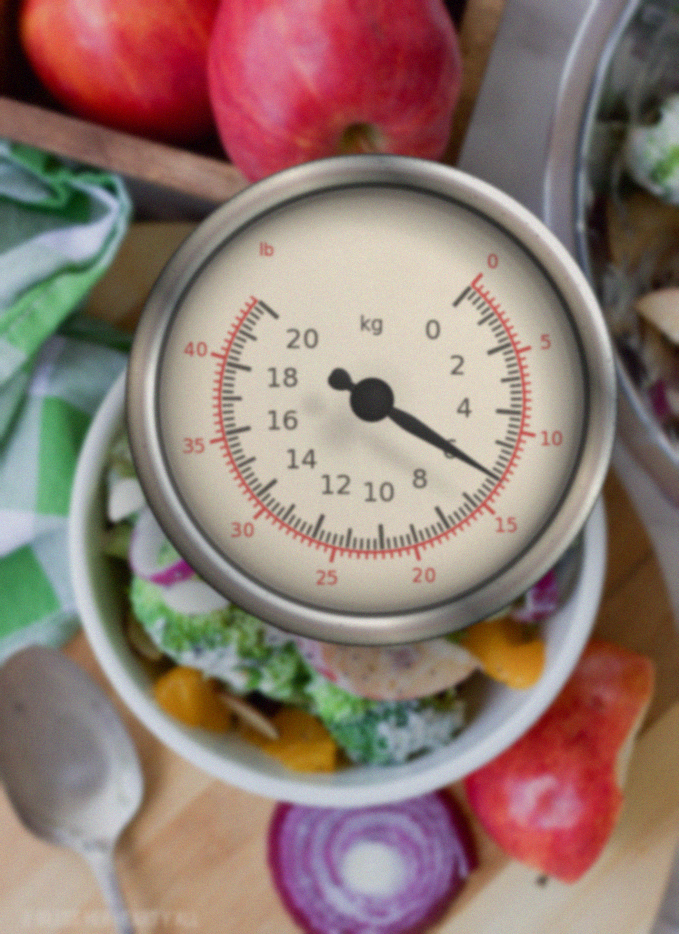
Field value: 6 kg
